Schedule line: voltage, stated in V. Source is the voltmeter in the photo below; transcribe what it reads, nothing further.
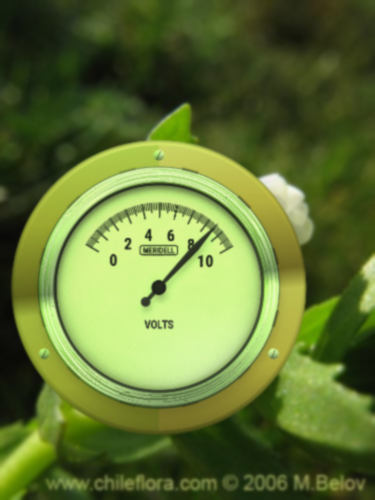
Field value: 8.5 V
